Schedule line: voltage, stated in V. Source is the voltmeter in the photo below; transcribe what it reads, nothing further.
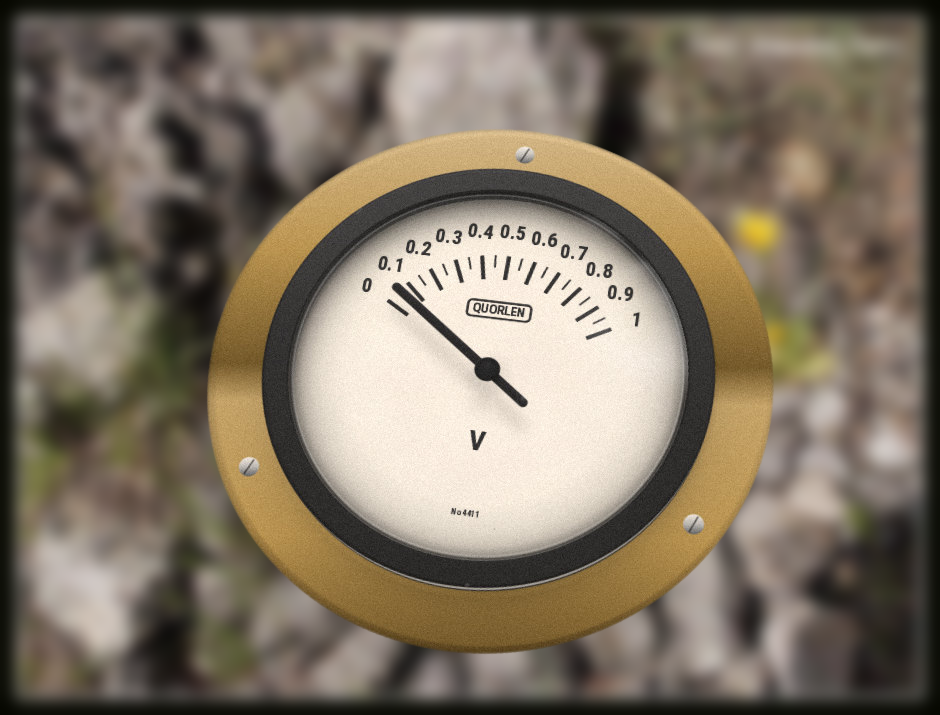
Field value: 0.05 V
